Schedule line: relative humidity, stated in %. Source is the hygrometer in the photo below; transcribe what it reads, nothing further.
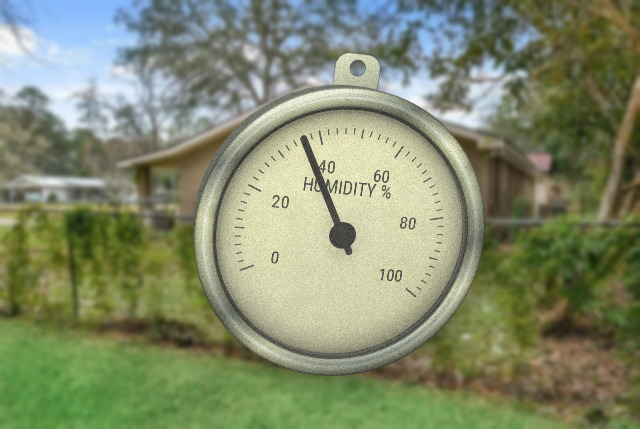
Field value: 36 %
